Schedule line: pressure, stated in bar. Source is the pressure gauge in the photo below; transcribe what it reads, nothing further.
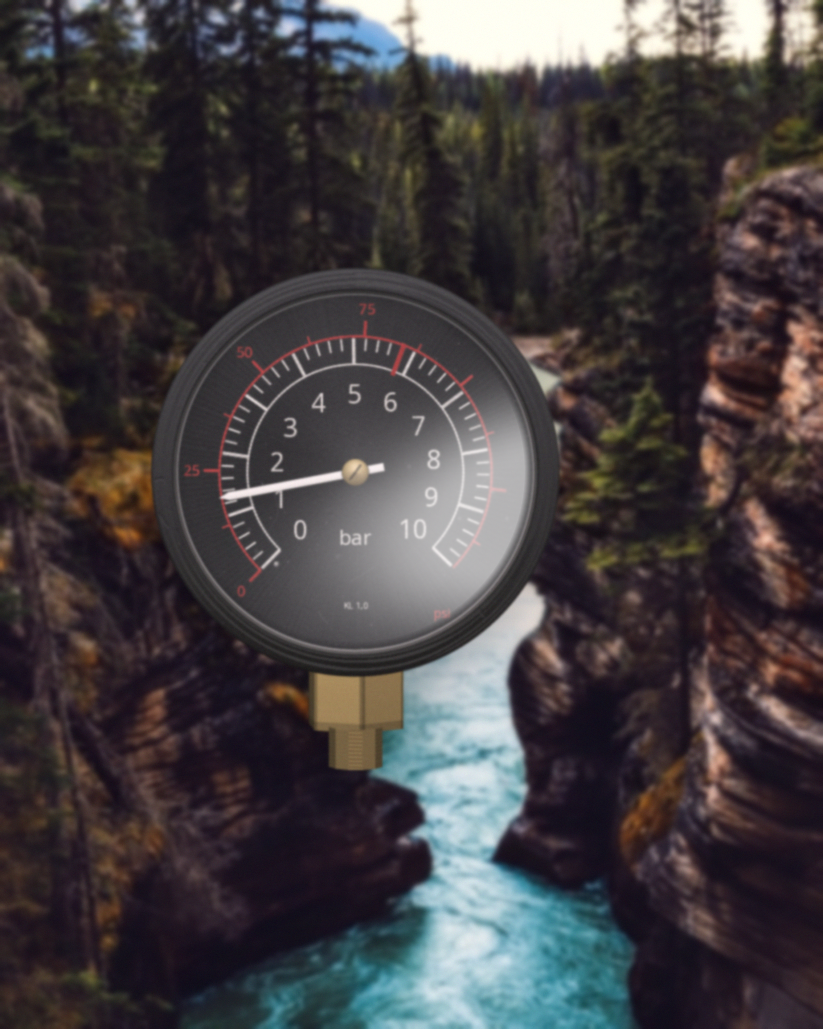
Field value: 1.3 bar
